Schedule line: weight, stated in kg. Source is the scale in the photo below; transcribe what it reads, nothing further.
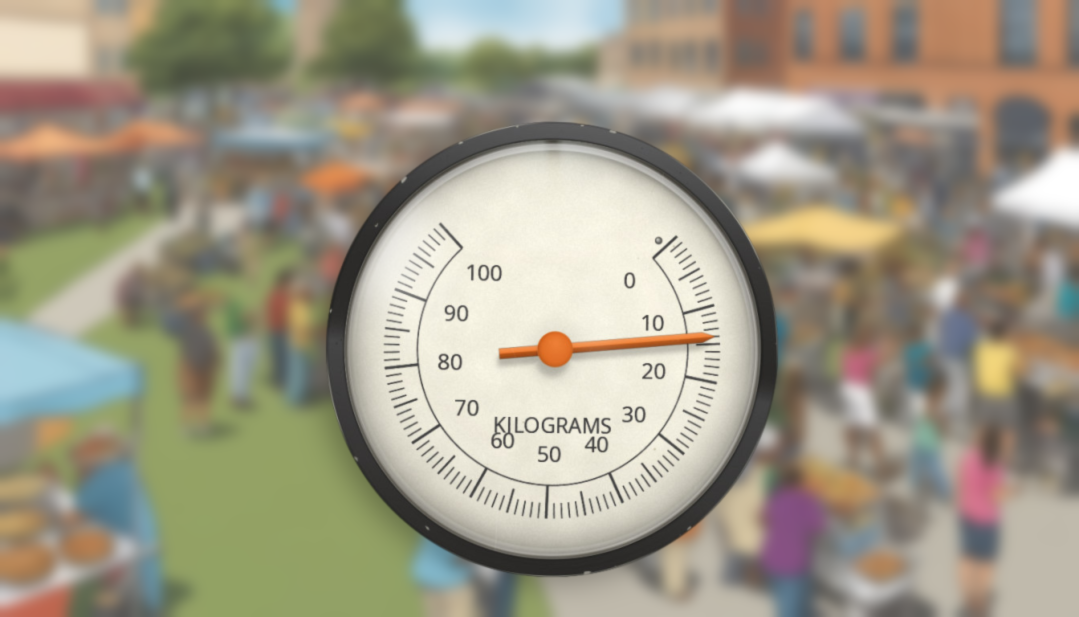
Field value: 14 kg
